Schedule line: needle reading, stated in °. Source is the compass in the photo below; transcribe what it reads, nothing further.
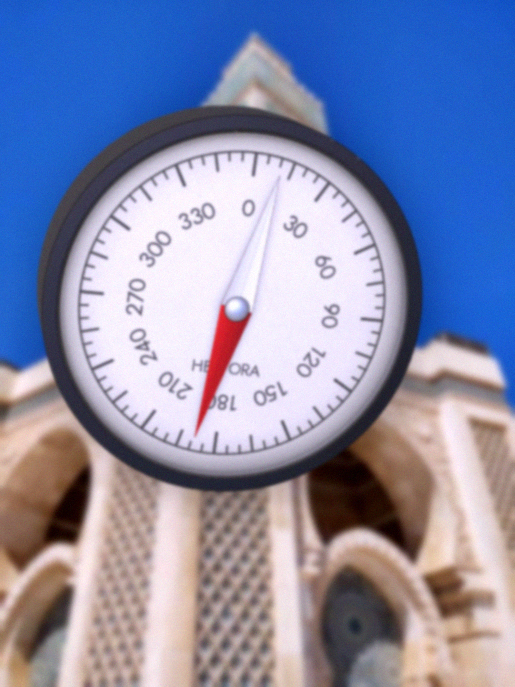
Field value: 190 °
